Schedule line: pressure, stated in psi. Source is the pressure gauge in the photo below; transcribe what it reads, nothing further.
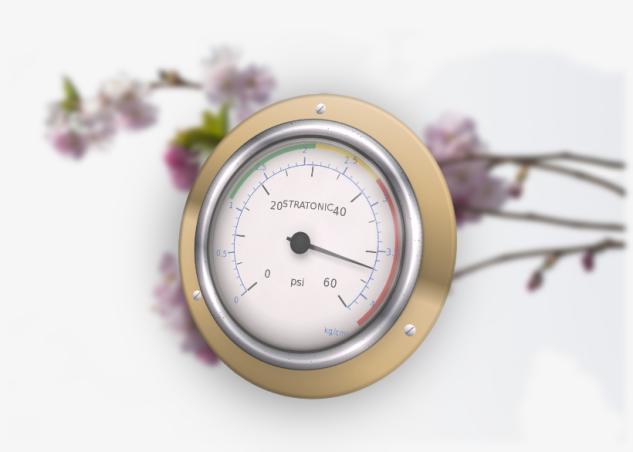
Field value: 52.5 psi
